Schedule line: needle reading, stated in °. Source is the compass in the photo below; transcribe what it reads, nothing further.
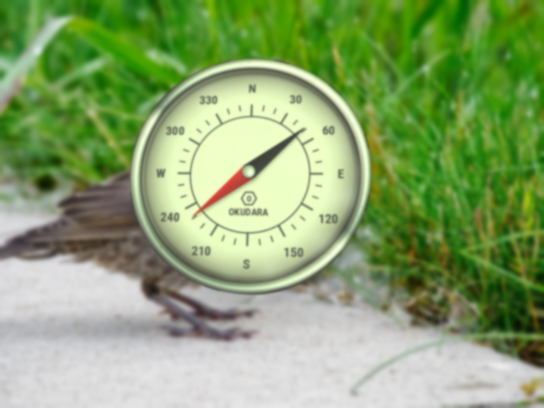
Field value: 230 °
